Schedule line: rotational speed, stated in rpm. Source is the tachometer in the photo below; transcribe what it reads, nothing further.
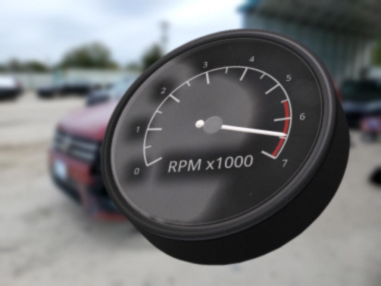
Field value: 6500 rpm
